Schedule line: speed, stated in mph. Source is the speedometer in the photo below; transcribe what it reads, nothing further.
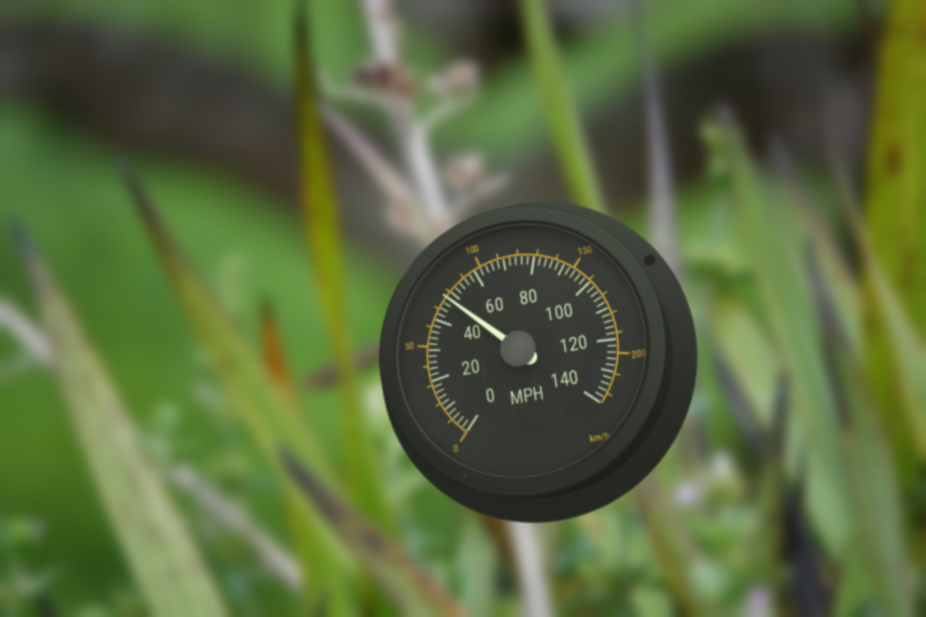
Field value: 48 mph
